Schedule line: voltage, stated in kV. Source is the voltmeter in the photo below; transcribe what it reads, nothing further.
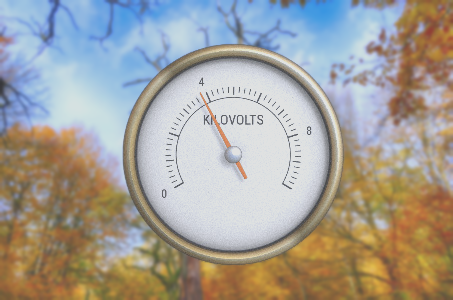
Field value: 3.8 kV
